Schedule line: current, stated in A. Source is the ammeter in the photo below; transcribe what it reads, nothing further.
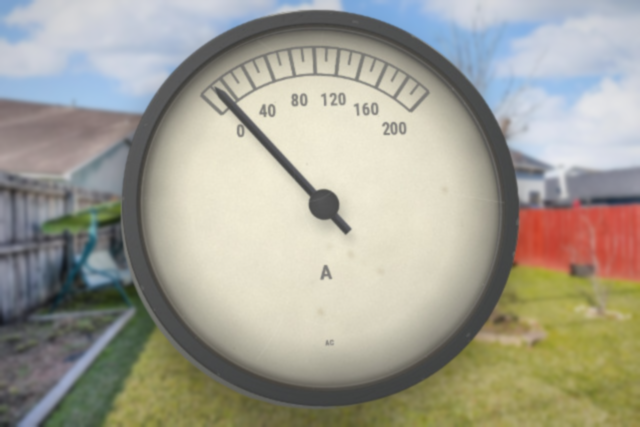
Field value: 10 A
